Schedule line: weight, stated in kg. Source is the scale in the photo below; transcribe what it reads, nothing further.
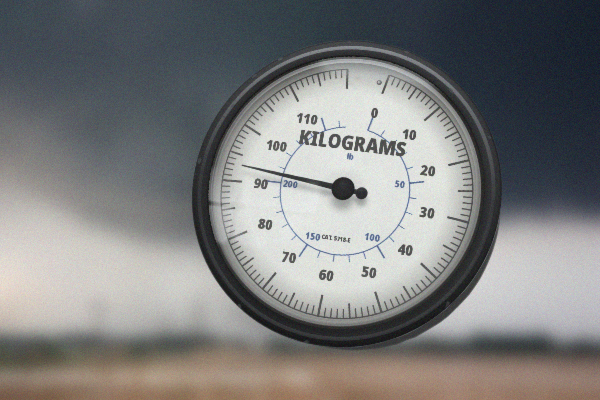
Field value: 93 kg
